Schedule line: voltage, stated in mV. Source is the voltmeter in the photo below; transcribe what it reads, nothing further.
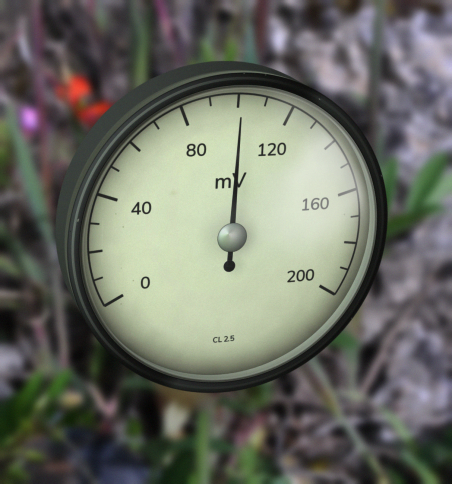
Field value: 100 mV
